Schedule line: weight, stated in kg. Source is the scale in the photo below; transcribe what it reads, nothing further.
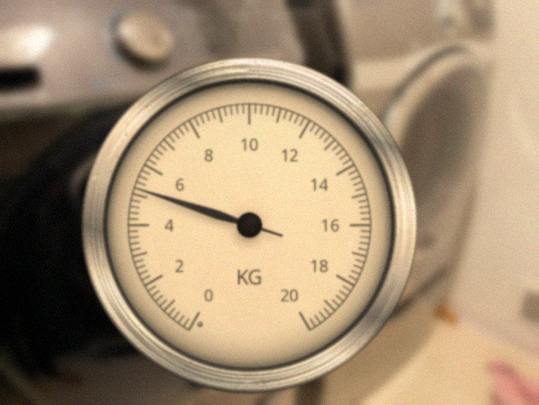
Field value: 5.2 kg
